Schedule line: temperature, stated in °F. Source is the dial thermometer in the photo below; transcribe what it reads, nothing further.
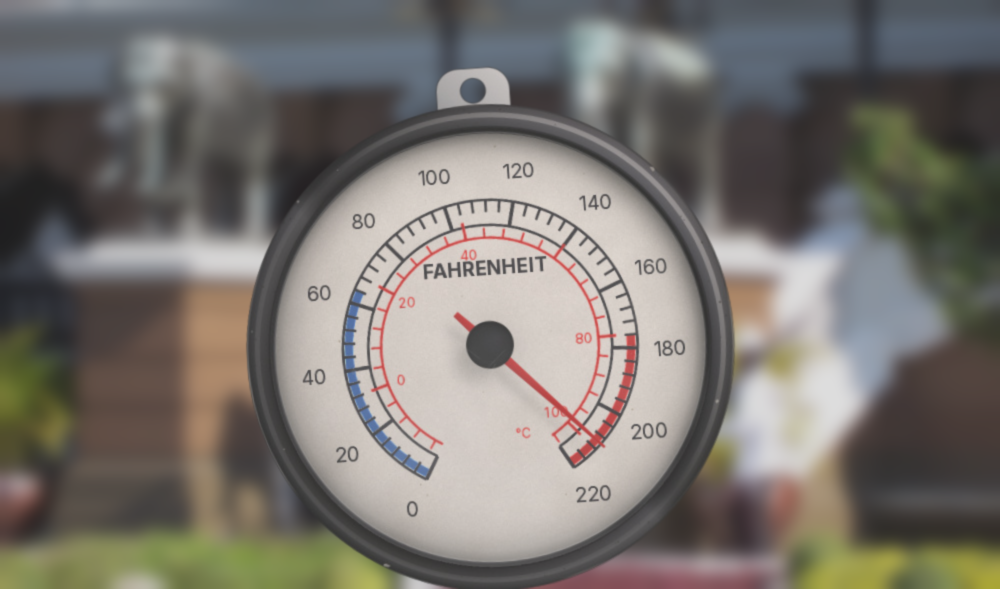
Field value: 210 °F
